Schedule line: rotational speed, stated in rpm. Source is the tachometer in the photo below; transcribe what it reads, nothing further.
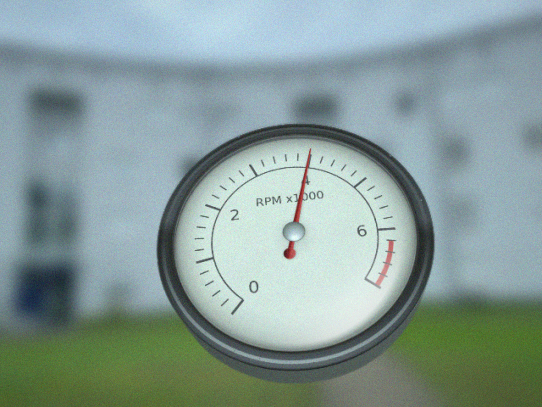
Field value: 4000 rpm
